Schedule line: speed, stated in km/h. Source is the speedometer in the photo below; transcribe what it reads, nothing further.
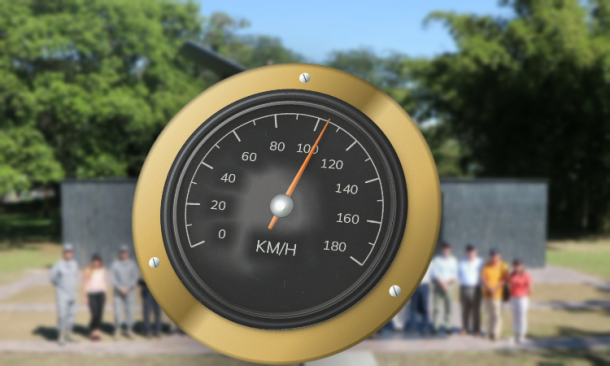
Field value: 105 km/h
